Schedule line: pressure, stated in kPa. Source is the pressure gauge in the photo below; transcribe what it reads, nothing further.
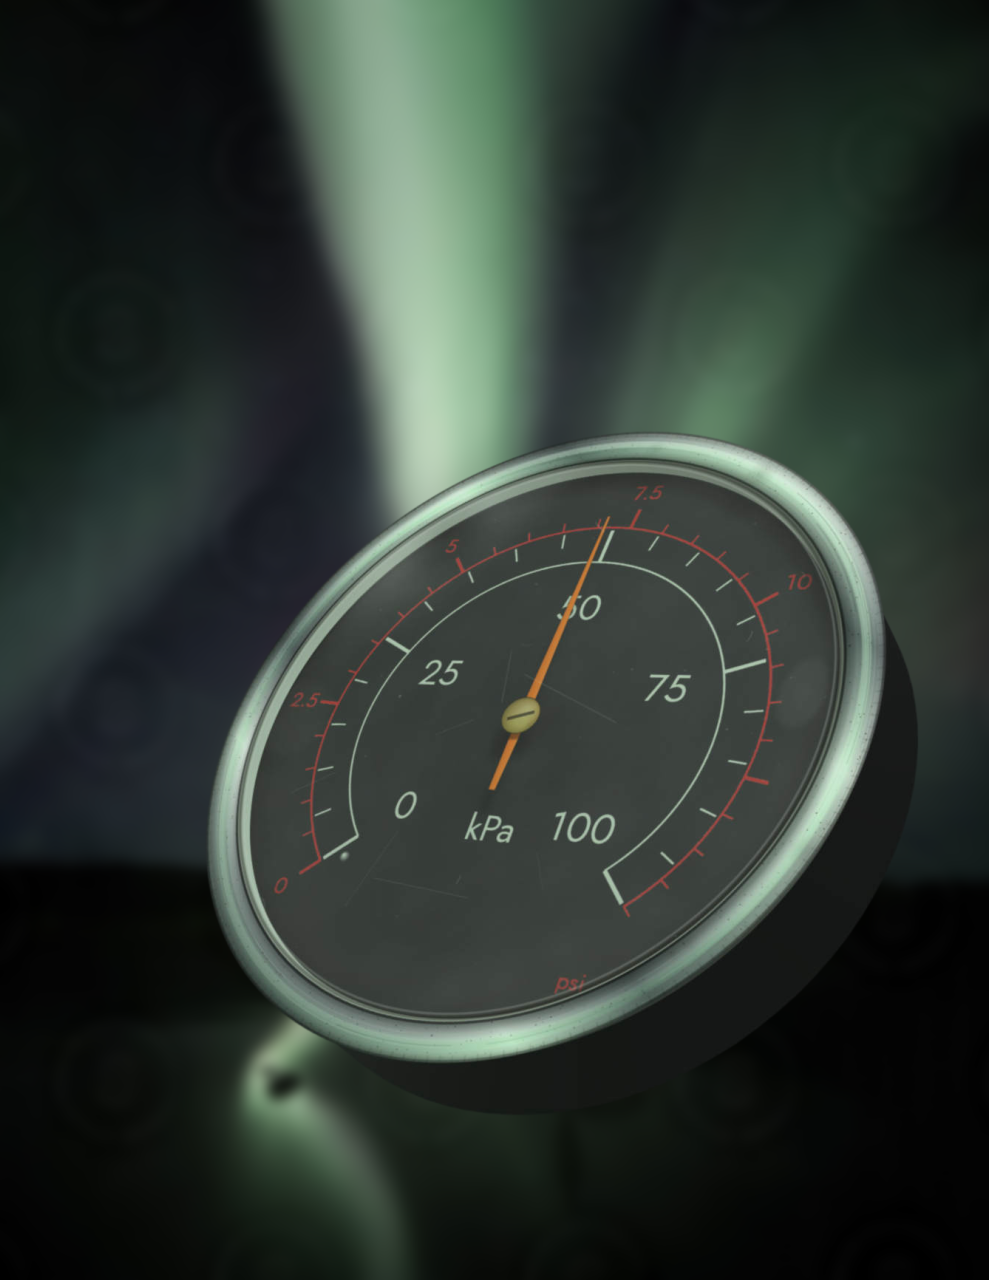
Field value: 50 kPa
